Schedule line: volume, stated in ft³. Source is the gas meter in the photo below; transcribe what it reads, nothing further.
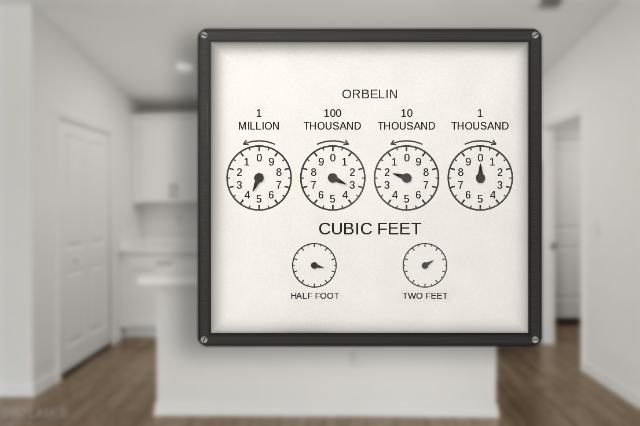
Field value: 432000 ft³
